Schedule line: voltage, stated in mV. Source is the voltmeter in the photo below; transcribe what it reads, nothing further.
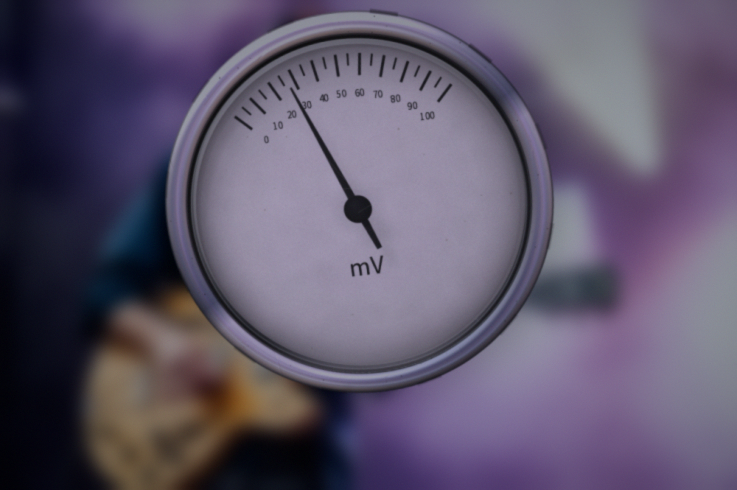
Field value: 27.5 mV
